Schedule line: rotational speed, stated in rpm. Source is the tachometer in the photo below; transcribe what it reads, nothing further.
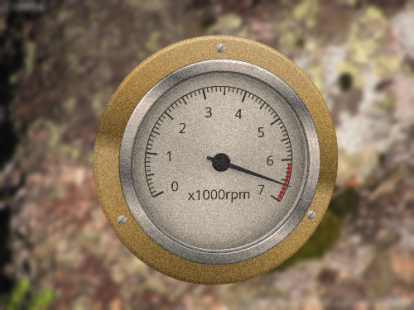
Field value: 6600 rpm
